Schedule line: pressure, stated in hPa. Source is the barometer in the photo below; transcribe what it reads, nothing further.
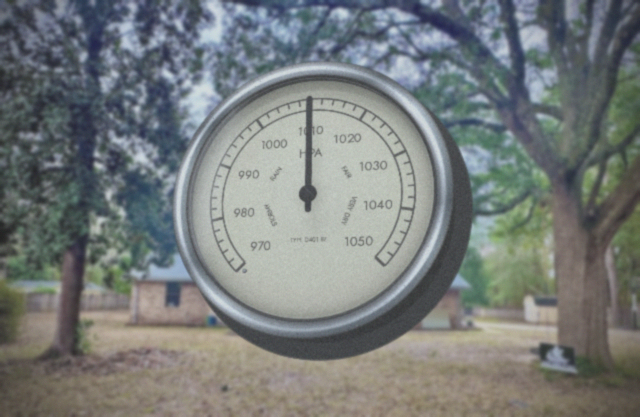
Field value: 1010 hPa
